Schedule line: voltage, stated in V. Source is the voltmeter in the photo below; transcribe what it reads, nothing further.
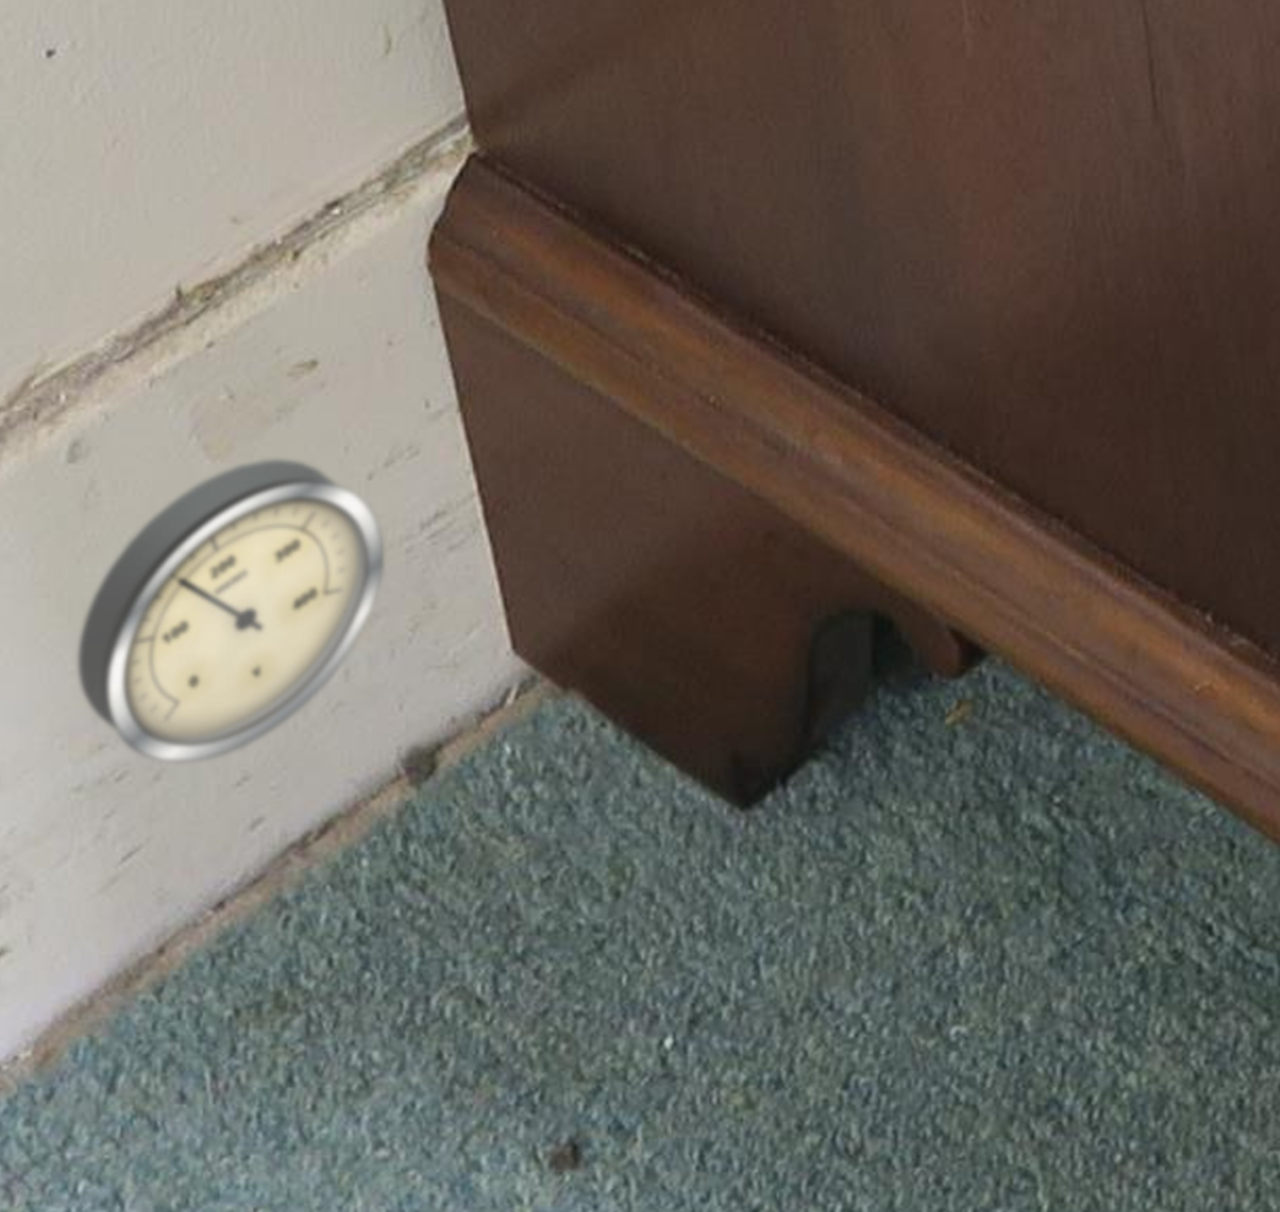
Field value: 160 V
